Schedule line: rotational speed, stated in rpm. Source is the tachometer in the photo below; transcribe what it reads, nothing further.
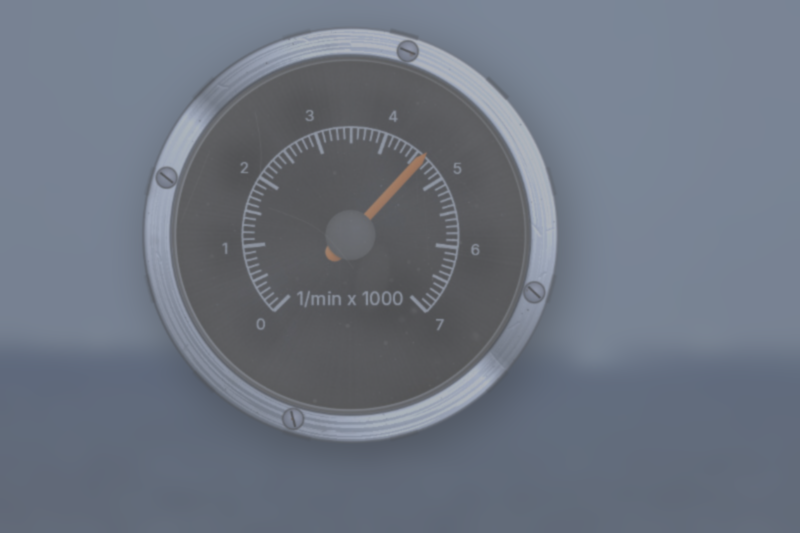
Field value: 4600 rpm
